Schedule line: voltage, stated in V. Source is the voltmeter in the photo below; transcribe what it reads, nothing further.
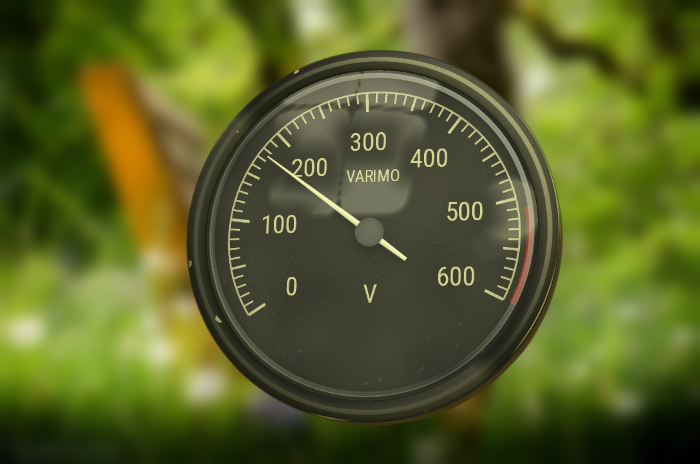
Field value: 175 V
